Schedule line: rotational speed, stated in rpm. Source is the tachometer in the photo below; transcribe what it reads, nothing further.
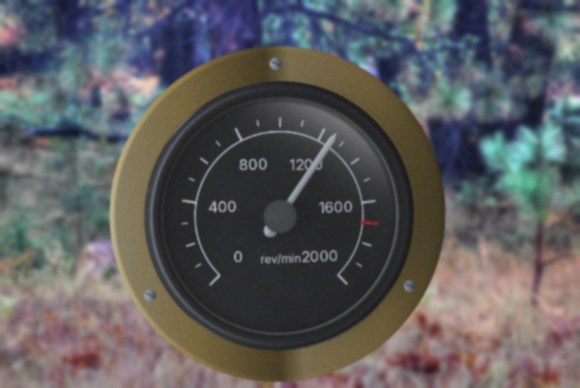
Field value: 1250 rpm
